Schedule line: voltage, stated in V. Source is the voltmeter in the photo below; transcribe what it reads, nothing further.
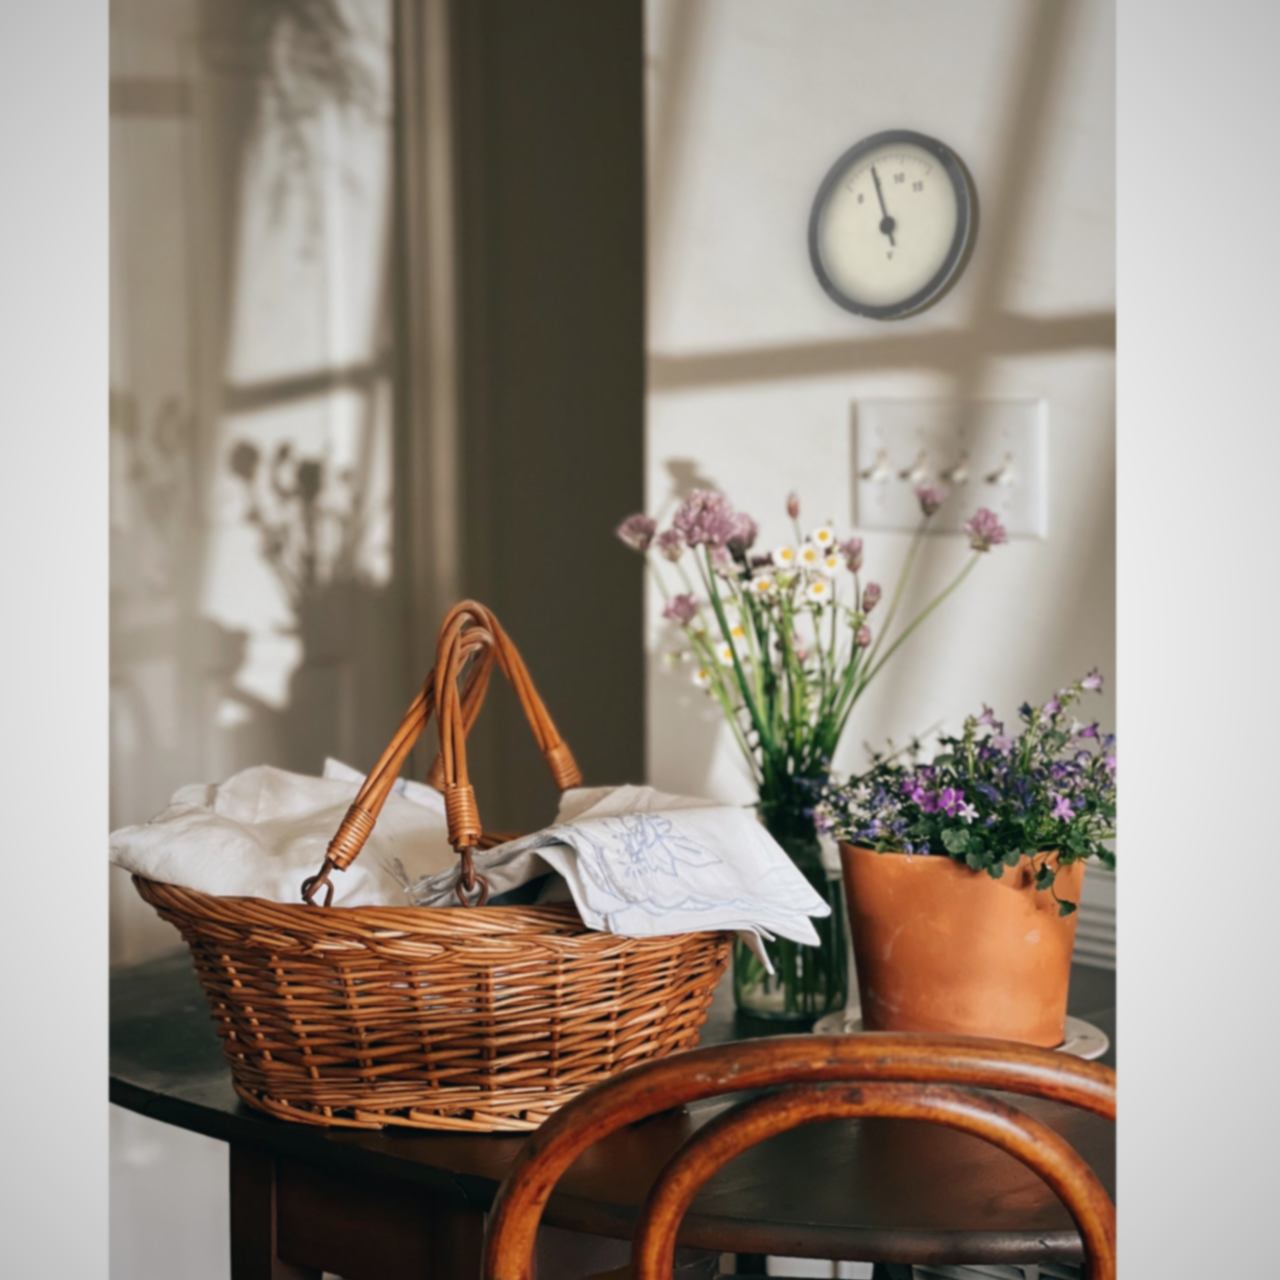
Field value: 5 V
